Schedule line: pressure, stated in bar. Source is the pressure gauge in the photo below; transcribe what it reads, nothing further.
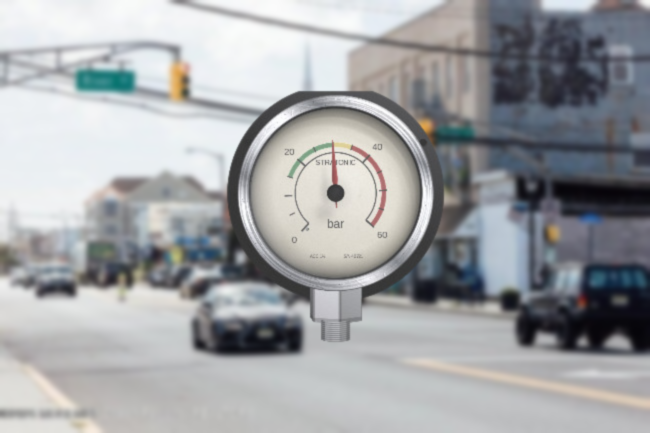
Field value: 30 bar
